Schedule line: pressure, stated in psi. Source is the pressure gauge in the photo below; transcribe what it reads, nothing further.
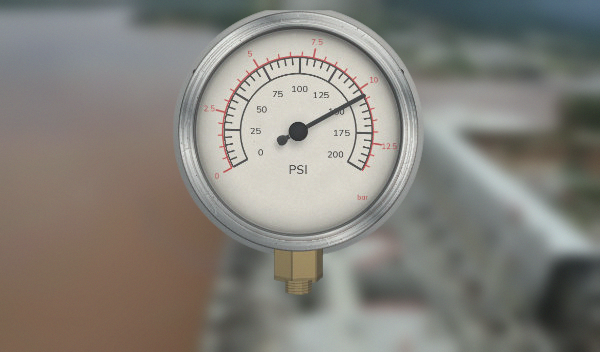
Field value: 150 psi
